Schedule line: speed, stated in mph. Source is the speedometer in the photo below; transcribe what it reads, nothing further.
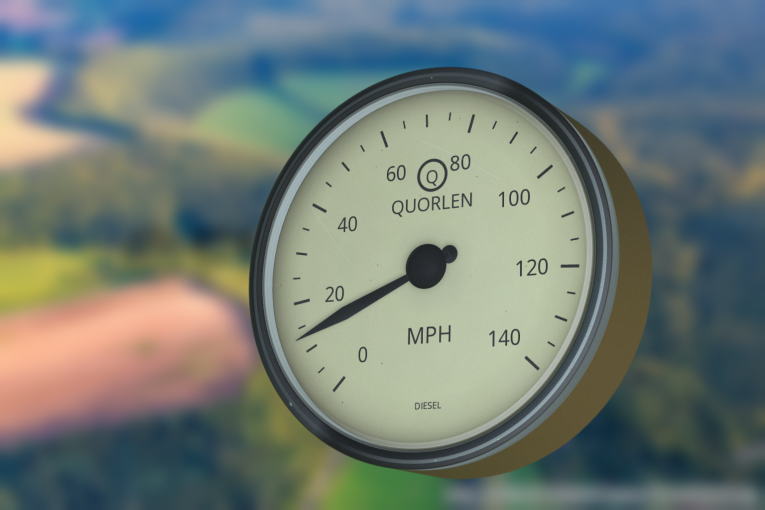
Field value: 12.5 mph
